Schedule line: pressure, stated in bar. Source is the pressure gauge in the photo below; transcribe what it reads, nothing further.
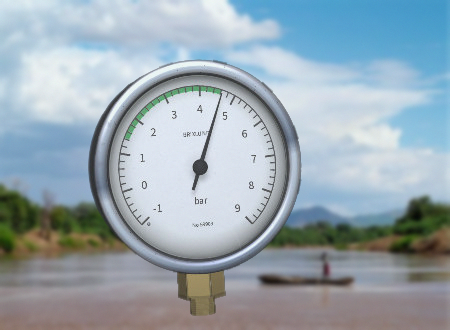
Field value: 4.6 bar
